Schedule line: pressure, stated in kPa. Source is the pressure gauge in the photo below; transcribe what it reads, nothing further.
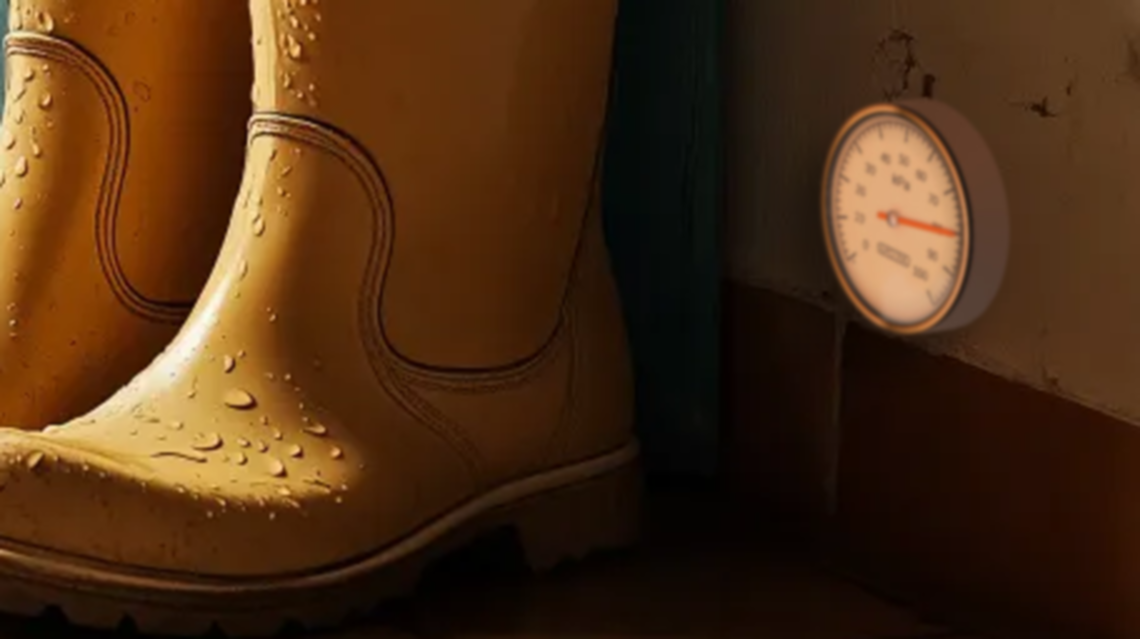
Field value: 80 kPa
